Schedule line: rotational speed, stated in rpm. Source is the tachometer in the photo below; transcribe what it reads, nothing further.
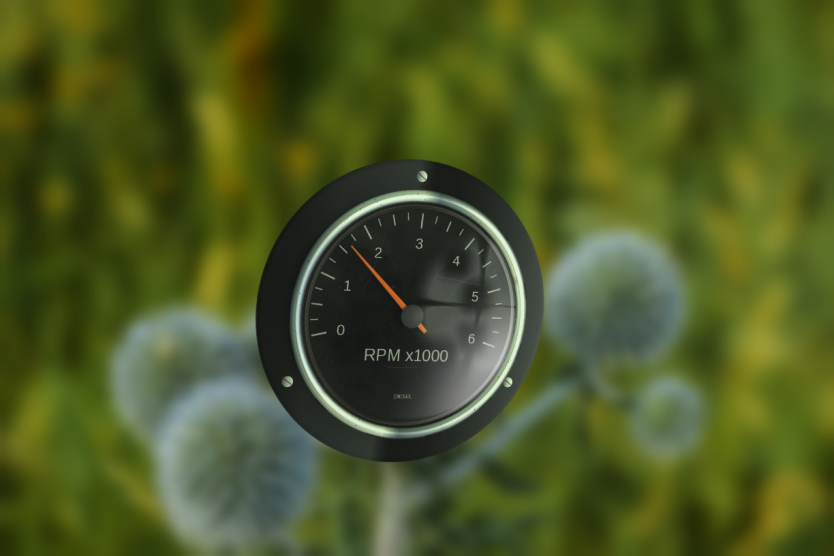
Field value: 1625 rpm
